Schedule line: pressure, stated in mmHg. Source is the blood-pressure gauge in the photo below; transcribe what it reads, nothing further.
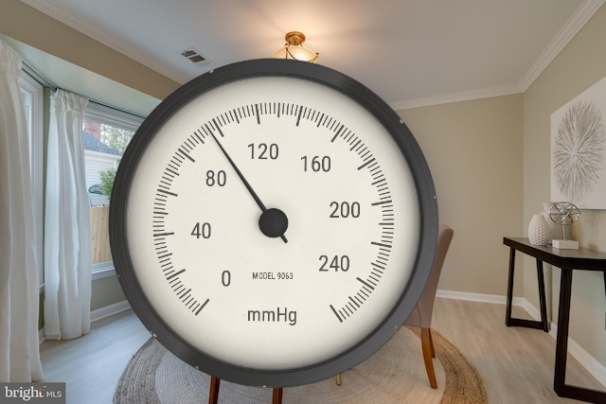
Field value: 96 mmHg
